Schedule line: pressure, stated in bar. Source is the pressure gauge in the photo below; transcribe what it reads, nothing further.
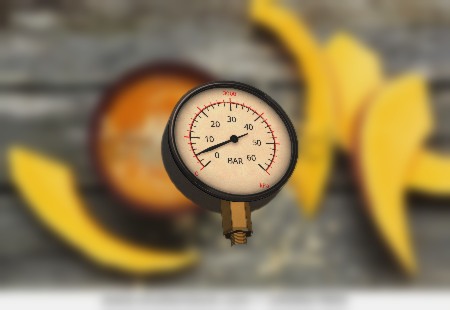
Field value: 4 bar
